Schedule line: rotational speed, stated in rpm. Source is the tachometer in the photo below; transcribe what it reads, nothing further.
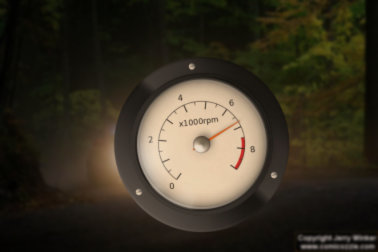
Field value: 6750 rpm
